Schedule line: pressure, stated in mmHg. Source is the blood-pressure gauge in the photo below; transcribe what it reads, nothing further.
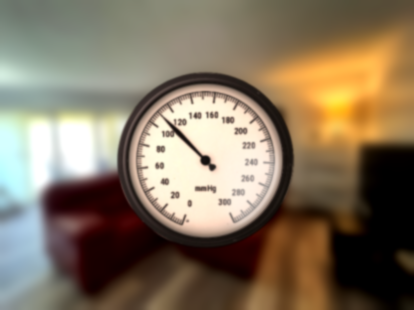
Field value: 110 mmHg
